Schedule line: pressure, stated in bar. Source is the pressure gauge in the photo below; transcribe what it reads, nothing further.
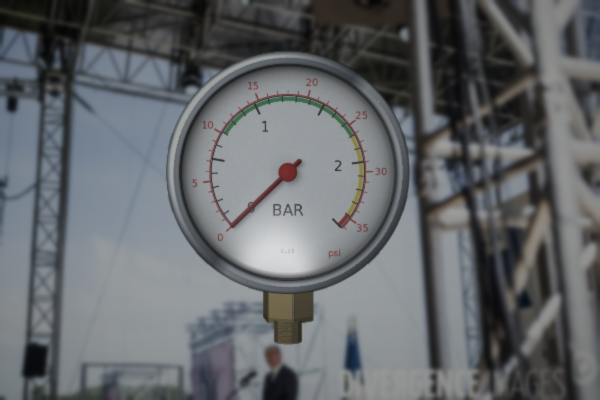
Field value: 0 bar
